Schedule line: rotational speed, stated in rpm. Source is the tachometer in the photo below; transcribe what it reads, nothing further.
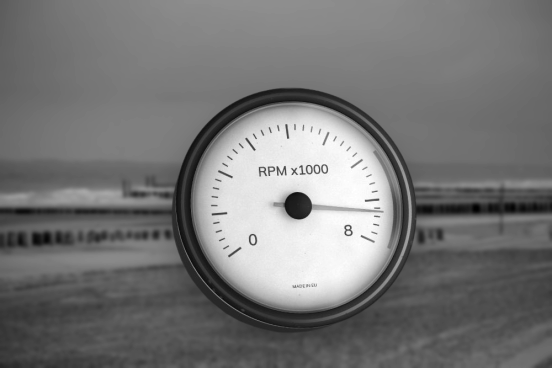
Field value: 7300 rpm
